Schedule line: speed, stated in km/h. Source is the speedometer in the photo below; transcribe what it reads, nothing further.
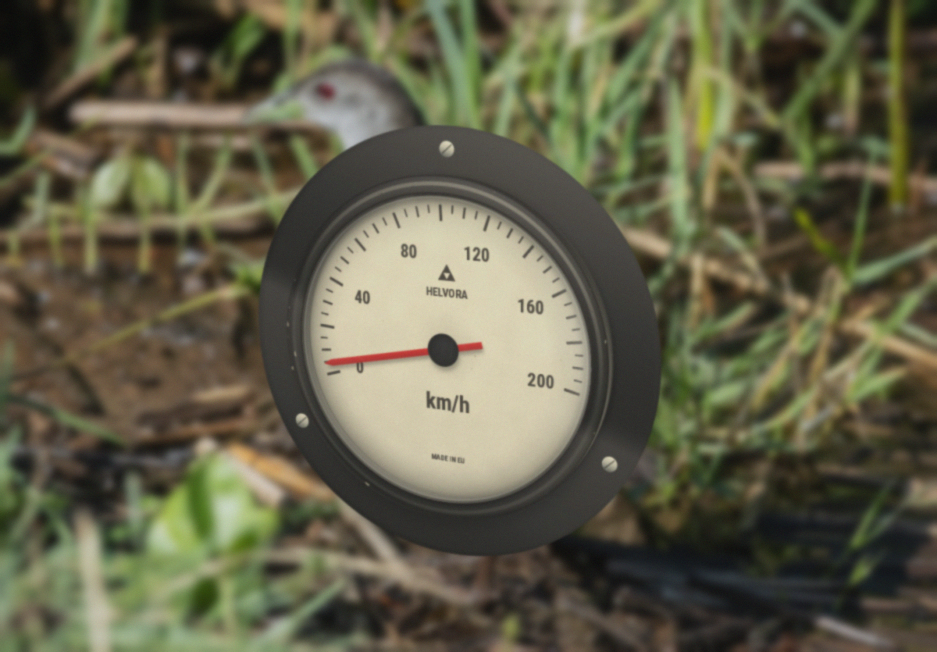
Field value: 5 km/h
